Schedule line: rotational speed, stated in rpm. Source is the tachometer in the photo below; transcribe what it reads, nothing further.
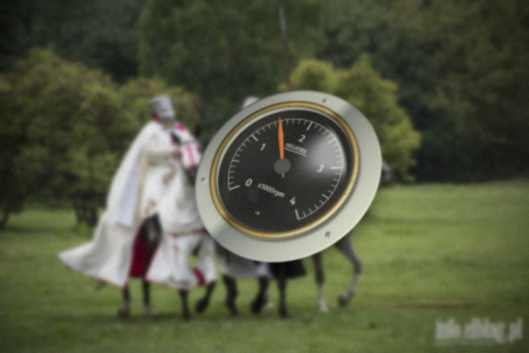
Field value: 1500 rpm
